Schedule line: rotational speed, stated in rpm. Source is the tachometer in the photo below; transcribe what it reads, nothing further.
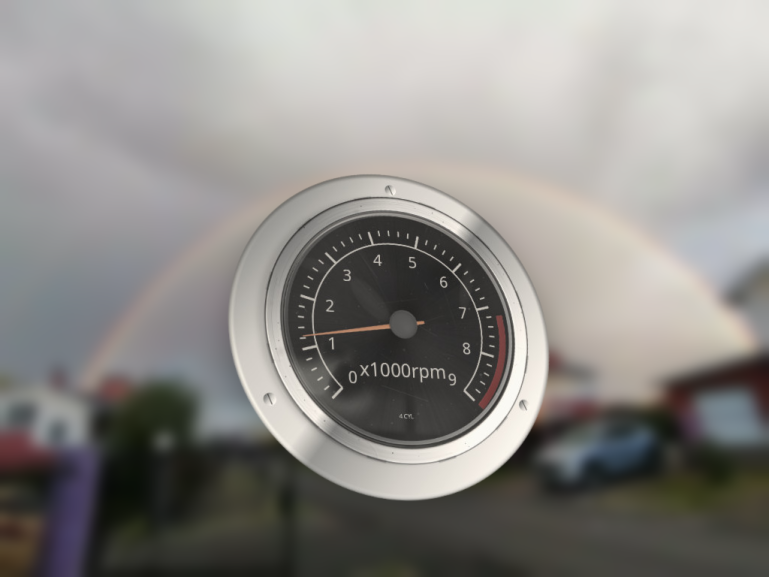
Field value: 1200 rpm
